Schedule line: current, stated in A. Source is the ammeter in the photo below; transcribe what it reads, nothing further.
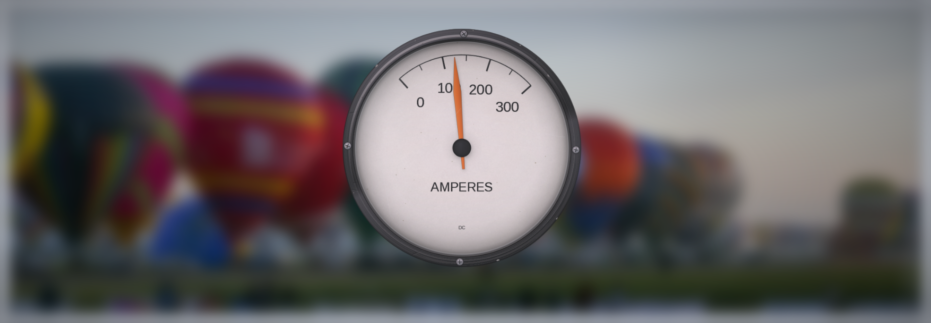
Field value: 125 A
